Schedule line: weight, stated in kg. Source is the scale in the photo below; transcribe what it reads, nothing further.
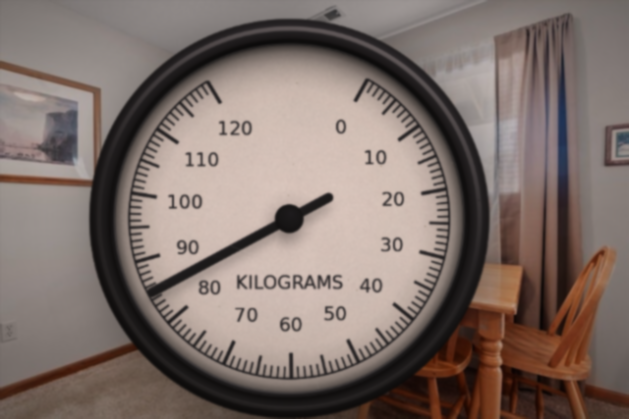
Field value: 85 kg
